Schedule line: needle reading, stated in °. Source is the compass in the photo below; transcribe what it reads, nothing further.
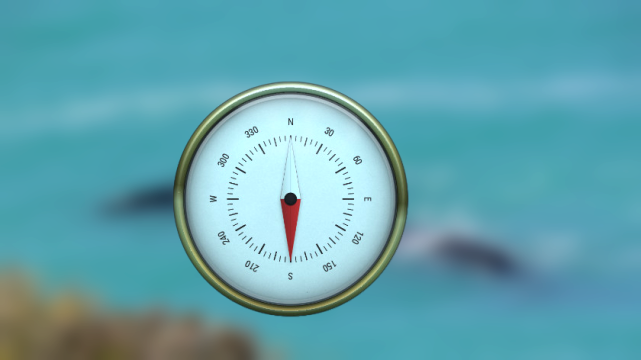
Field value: 180 °
